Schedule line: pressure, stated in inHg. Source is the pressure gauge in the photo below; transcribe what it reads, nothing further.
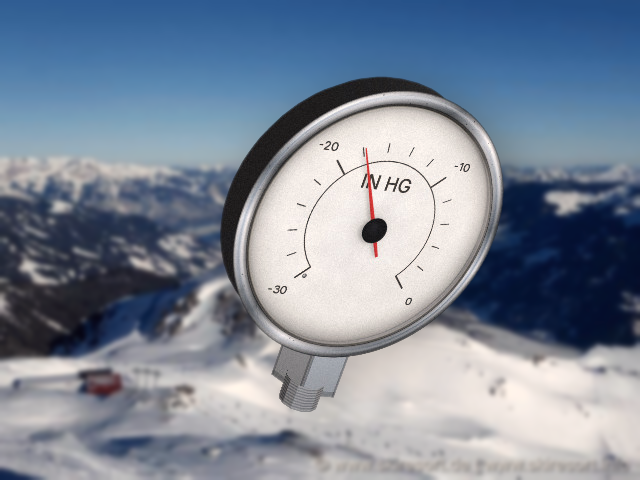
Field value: -18 inHg
